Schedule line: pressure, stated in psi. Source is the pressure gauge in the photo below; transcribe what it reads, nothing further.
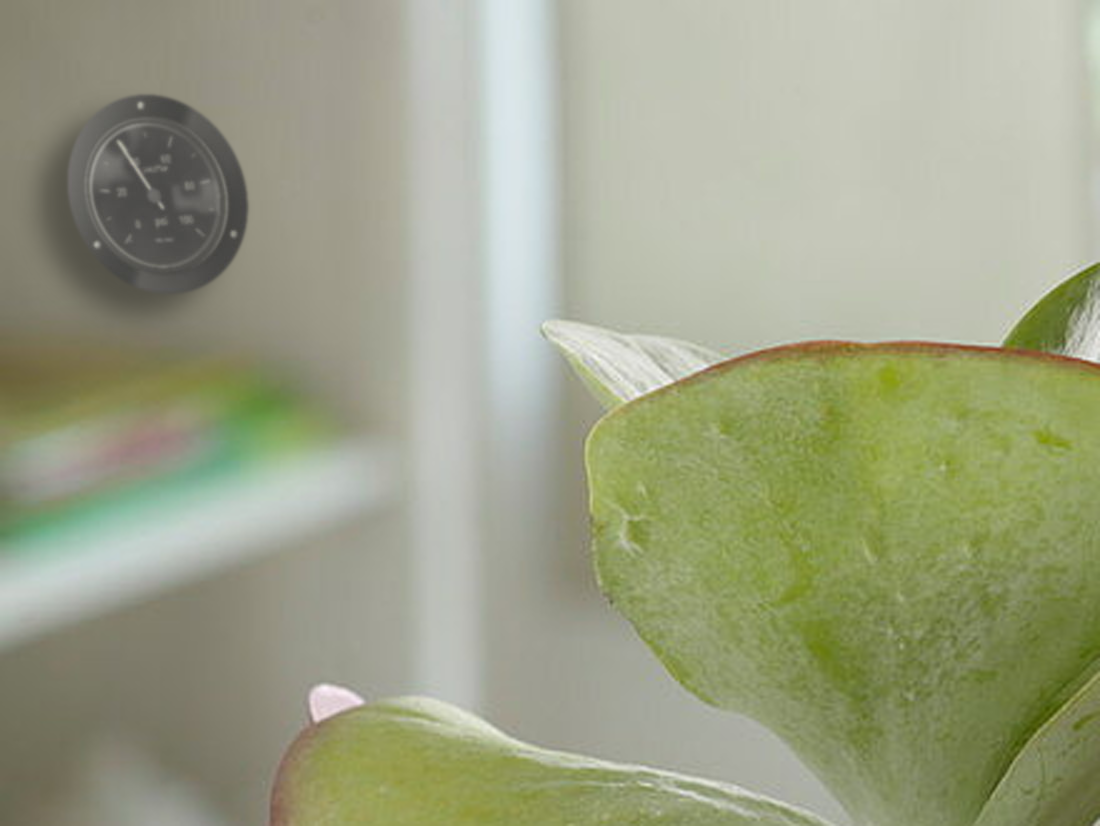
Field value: 40 psi
